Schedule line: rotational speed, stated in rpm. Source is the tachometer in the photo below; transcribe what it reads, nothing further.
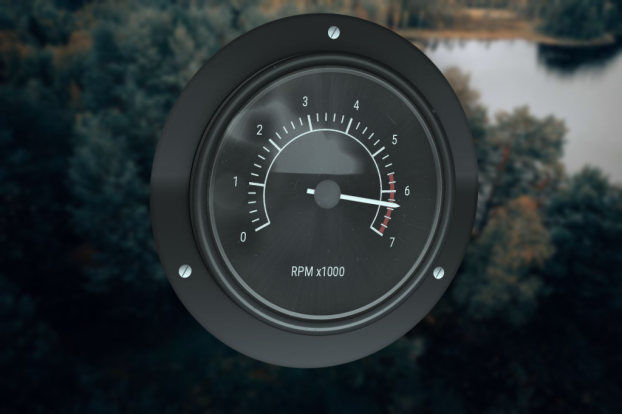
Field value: 6300 rpm
